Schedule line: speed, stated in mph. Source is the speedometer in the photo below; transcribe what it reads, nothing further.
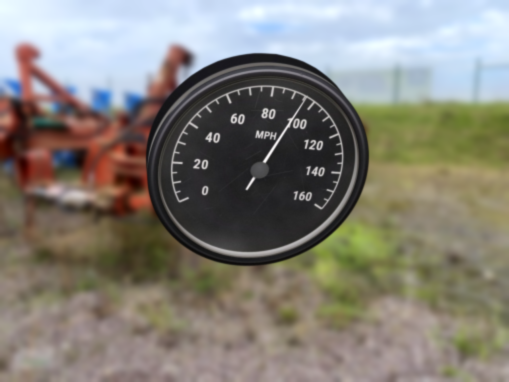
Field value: 95 mph
